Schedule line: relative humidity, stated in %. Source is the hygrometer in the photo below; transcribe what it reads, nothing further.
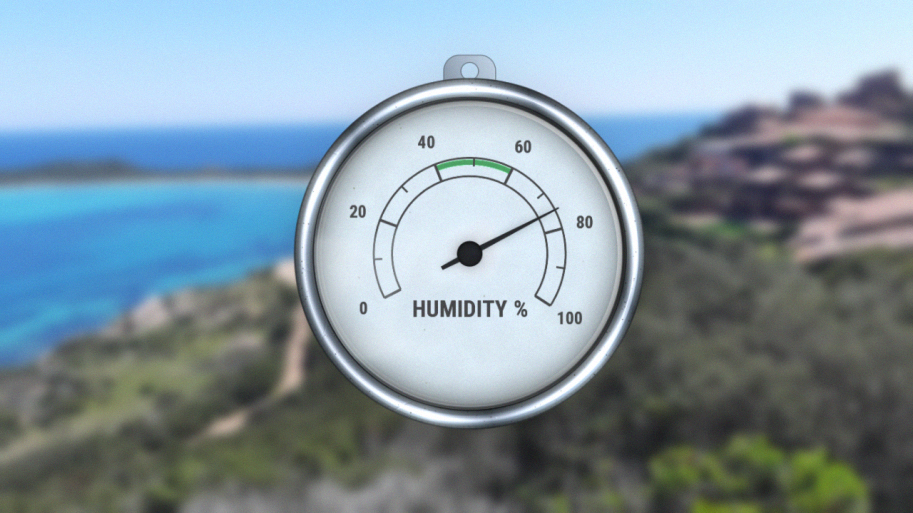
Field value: 75 %
